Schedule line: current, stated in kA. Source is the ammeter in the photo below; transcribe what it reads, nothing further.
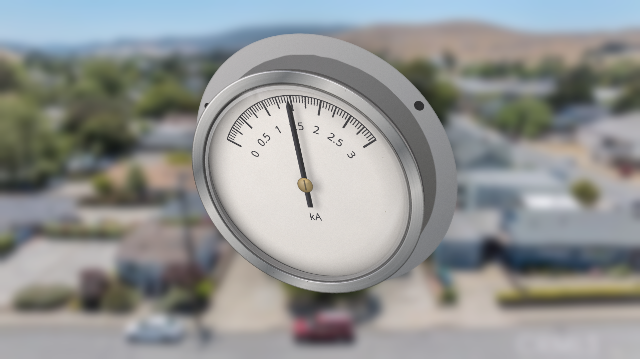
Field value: 1.5 kA
